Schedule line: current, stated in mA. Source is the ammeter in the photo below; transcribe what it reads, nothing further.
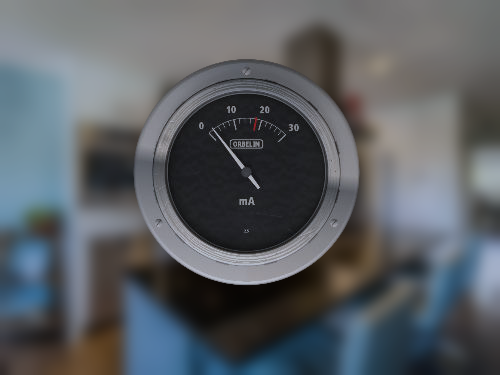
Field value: 2 mA
